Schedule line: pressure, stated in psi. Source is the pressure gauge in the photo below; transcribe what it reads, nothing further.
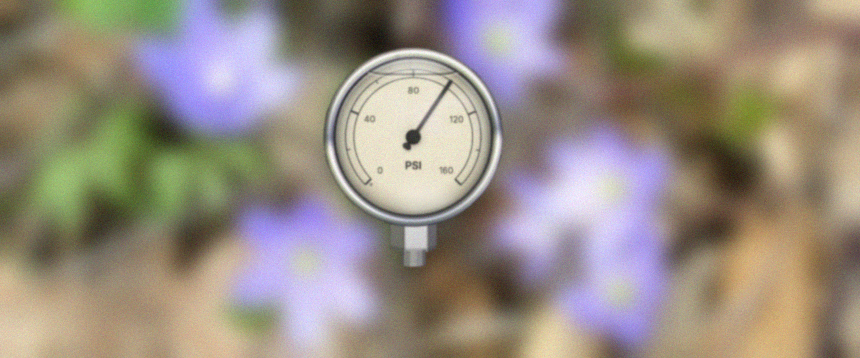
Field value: 100 psi
